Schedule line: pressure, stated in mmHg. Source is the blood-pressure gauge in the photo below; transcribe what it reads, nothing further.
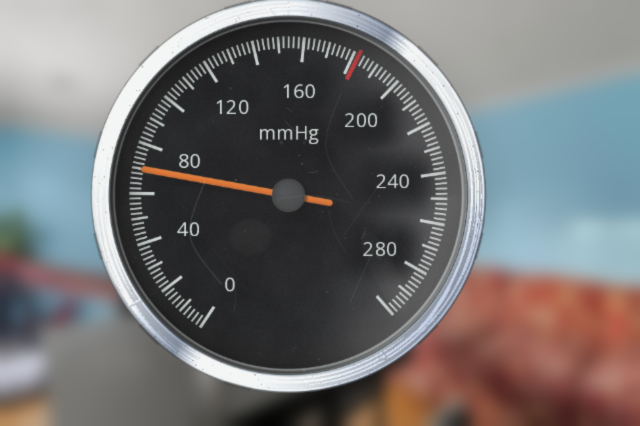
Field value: 70 mmHg
